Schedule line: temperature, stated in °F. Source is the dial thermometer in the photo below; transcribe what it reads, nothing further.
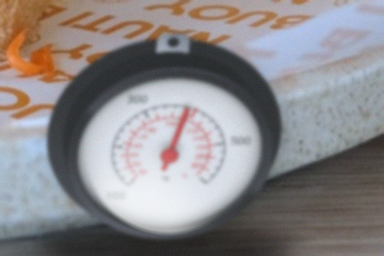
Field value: 380 °F
